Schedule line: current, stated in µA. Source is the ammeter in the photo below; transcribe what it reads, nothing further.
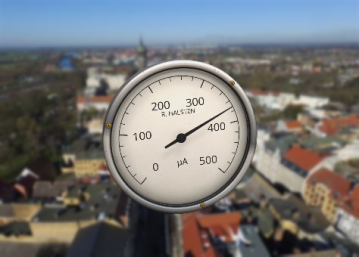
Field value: 370 µA
